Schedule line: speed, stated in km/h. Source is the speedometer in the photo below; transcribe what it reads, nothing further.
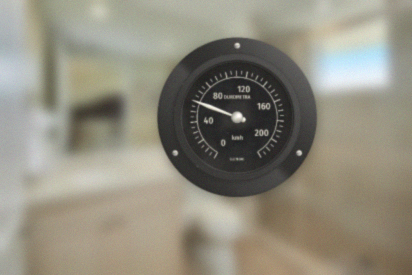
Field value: 60 km/h
